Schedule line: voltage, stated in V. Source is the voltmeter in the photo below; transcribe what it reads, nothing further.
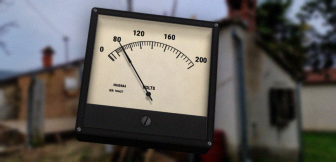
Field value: 80 V
